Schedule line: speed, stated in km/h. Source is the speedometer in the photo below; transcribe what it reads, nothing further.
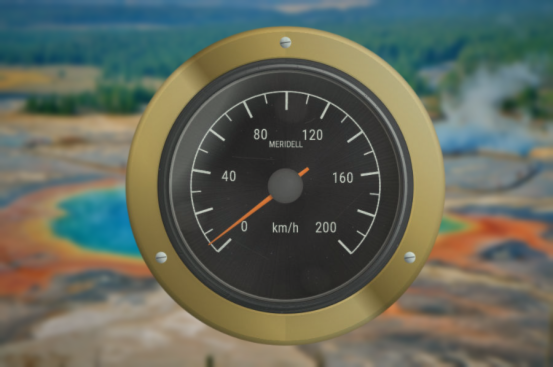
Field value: 5 km/h
